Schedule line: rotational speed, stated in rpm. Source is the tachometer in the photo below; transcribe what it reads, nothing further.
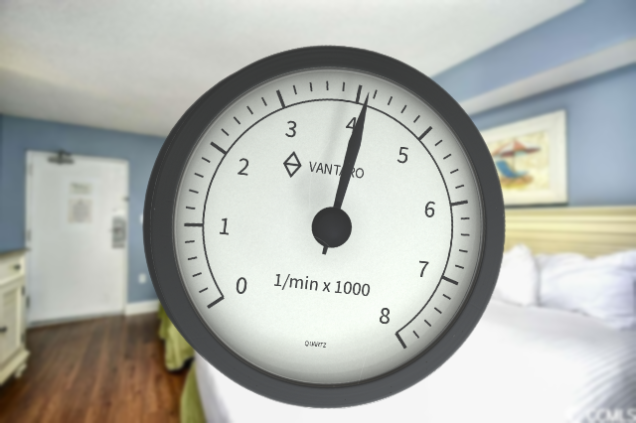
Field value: 4100 rpm
